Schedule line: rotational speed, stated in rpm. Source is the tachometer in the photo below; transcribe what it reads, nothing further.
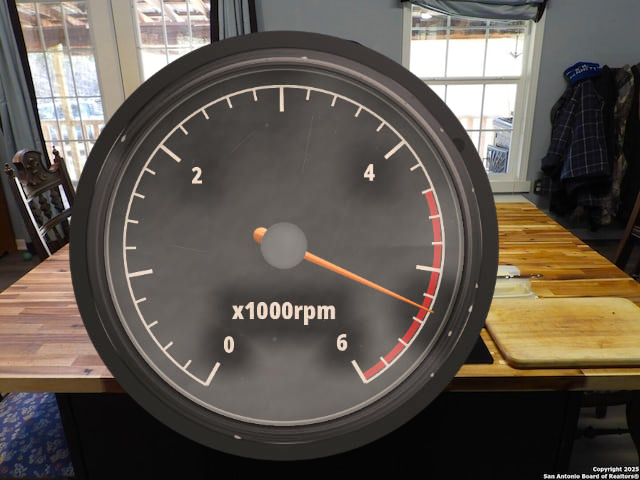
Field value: 5300 rpm
